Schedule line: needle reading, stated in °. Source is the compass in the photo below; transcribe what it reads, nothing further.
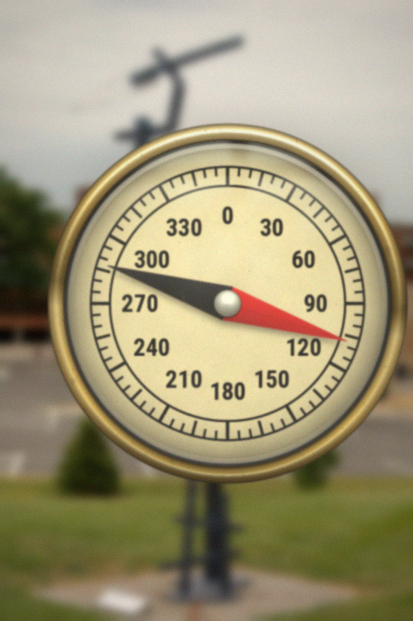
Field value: 107.5 °
